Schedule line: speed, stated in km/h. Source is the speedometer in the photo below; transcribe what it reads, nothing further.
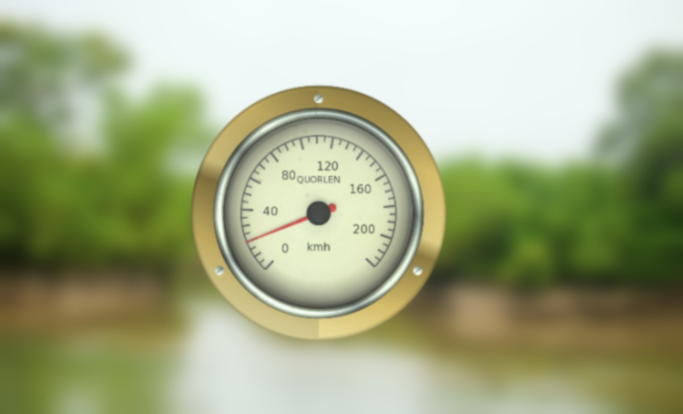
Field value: 20 km/h
